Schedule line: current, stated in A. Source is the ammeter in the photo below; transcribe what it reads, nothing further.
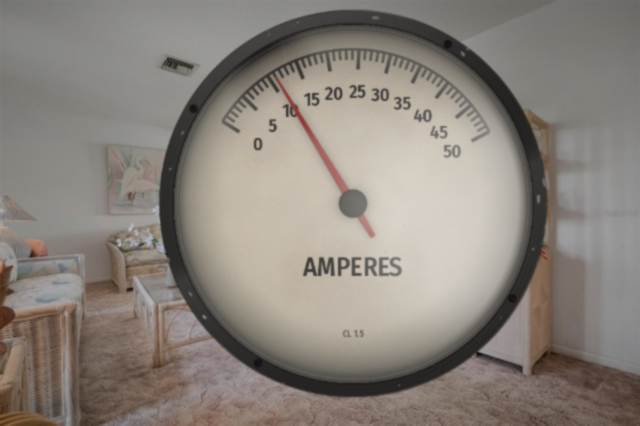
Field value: 11 A
